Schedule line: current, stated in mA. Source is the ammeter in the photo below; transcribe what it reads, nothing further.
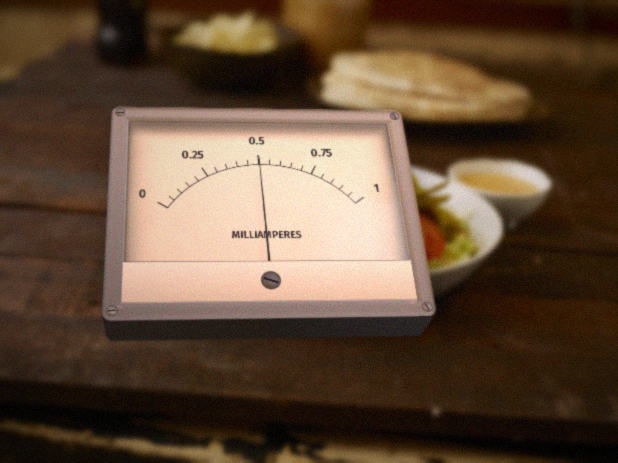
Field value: 0.5 mA
